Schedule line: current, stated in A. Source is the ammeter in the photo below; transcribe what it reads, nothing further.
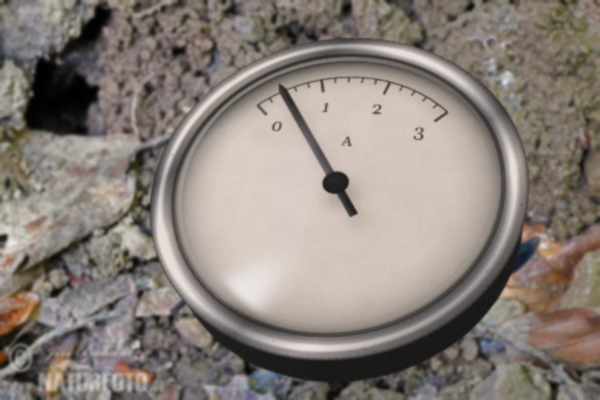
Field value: 0.4 A
